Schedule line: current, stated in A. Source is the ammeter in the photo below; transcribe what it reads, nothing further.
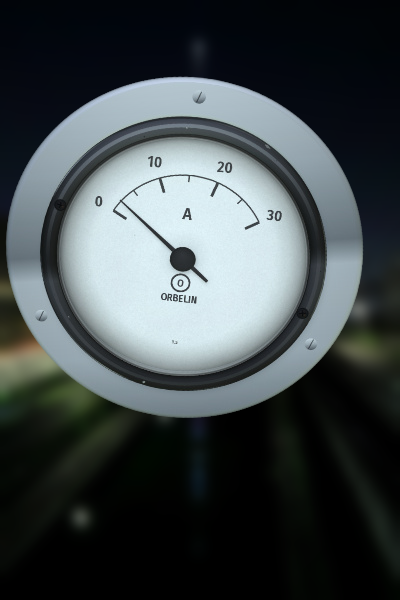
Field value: 2.5 A
